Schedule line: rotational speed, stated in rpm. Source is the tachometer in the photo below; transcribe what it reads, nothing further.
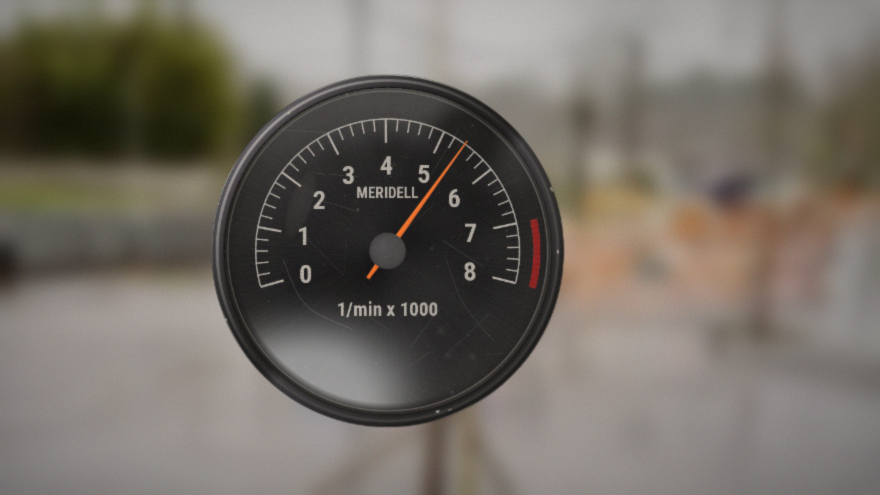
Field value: 5400 rpm
